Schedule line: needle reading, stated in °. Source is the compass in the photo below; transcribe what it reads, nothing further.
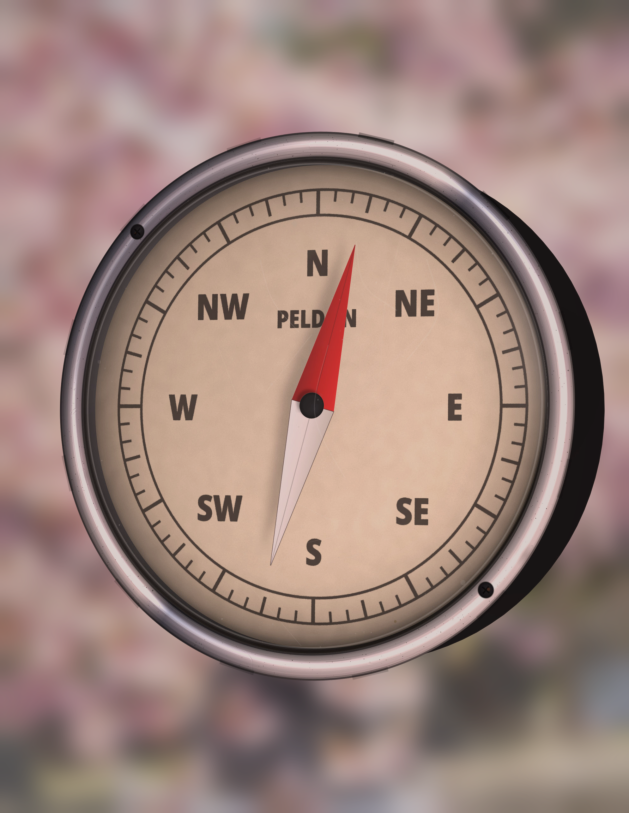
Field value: 15 °
